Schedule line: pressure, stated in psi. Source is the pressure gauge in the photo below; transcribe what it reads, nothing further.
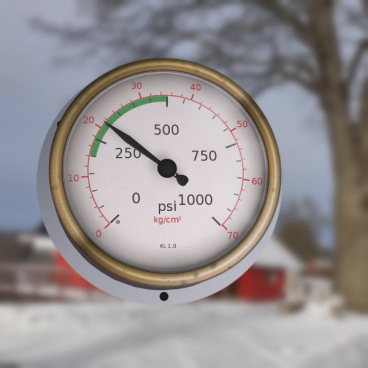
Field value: 300 psi
